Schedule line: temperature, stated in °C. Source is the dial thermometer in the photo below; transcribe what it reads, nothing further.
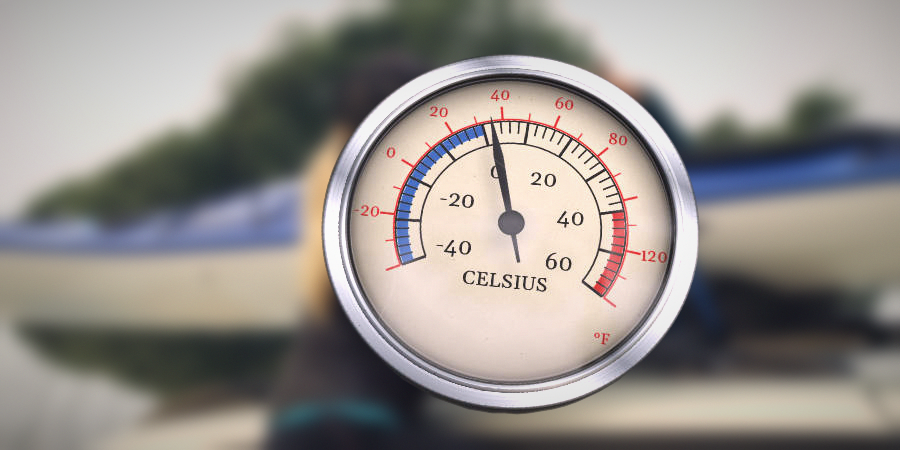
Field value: 2 °C
